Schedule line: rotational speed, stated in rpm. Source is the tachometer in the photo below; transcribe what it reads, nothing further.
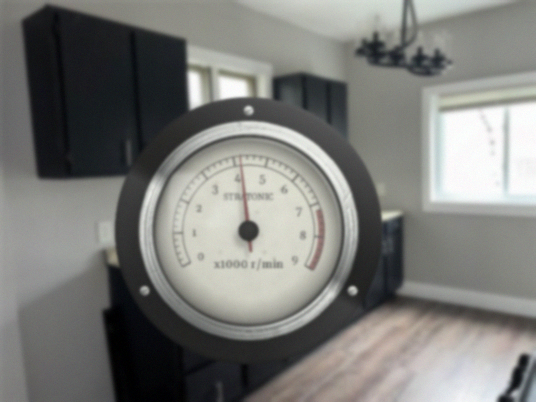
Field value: 4200 rpm
